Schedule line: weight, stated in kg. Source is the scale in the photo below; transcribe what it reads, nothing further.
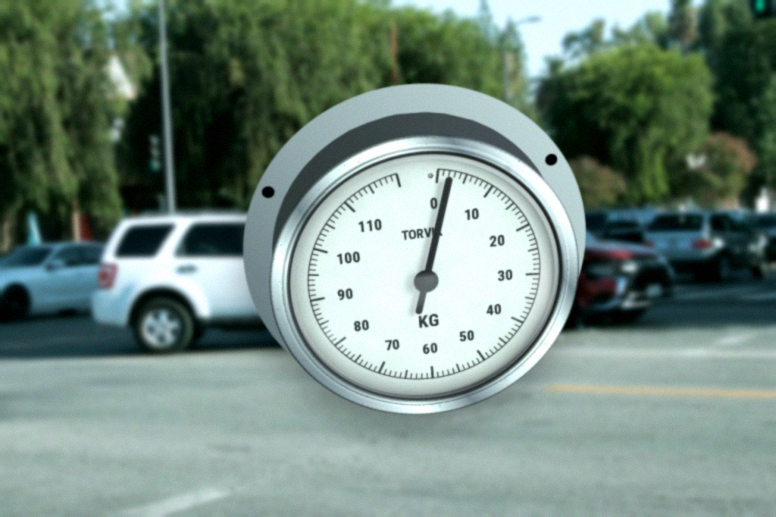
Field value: 2 kg
